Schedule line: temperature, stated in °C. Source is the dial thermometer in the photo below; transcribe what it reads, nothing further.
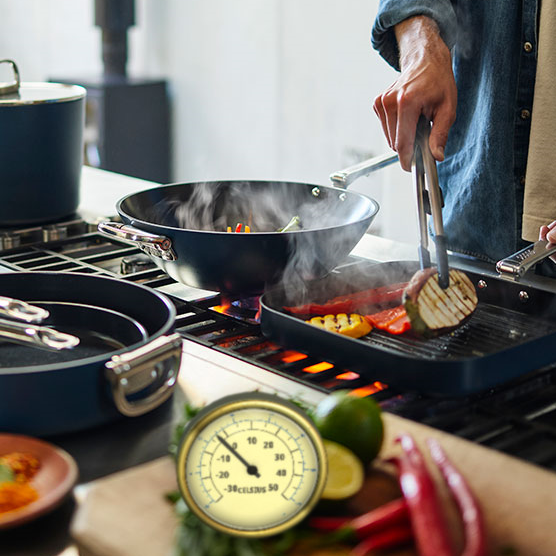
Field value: -2.5 °C
